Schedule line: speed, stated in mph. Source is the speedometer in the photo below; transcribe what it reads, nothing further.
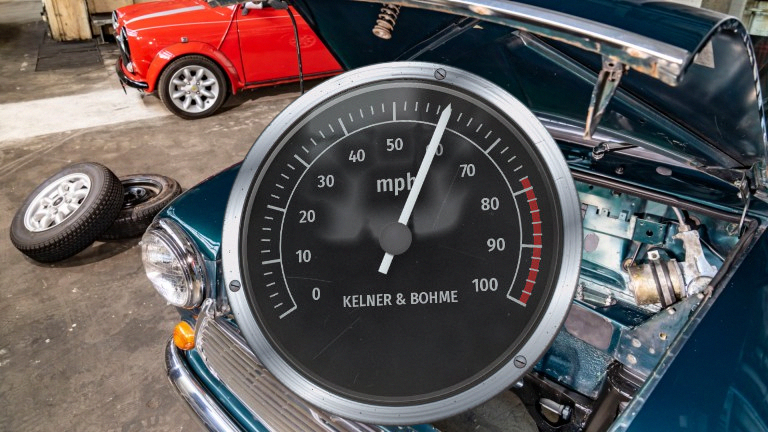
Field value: 60 mph
